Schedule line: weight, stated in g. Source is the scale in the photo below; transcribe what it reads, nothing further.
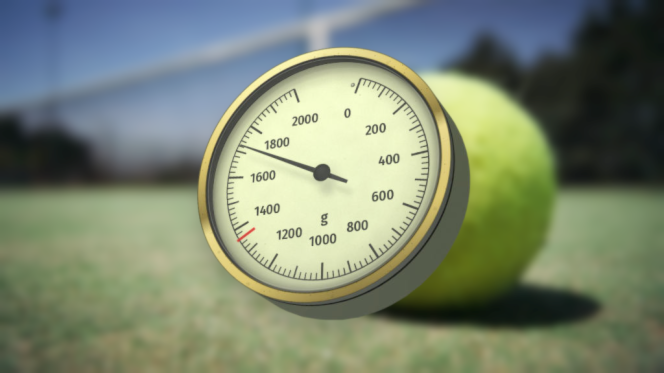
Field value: 1720 g
